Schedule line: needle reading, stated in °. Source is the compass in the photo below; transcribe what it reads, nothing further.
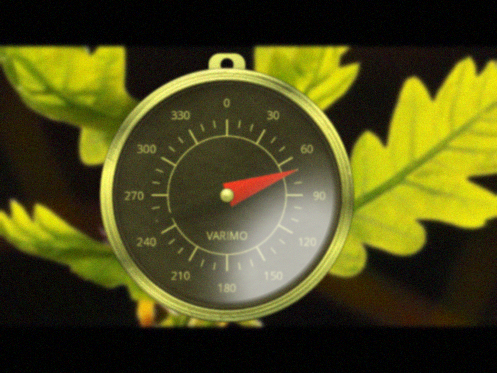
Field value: 70 °
